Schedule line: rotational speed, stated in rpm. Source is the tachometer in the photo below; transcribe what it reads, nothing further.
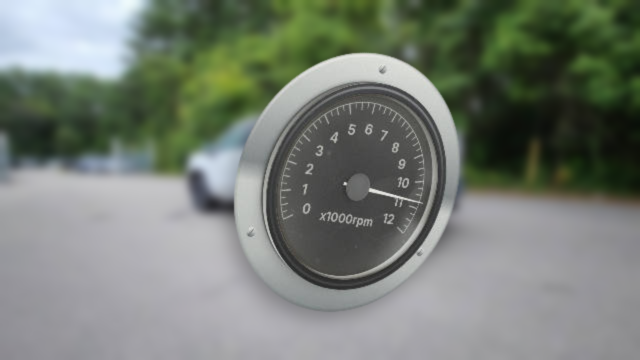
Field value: 10750 rpm
